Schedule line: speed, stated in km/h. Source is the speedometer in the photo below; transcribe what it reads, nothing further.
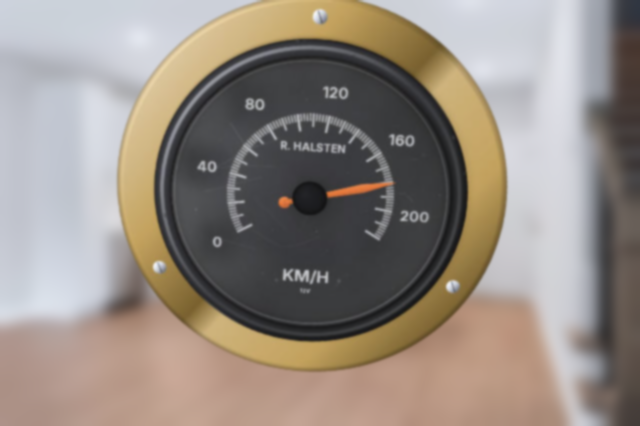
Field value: 180 km/h
